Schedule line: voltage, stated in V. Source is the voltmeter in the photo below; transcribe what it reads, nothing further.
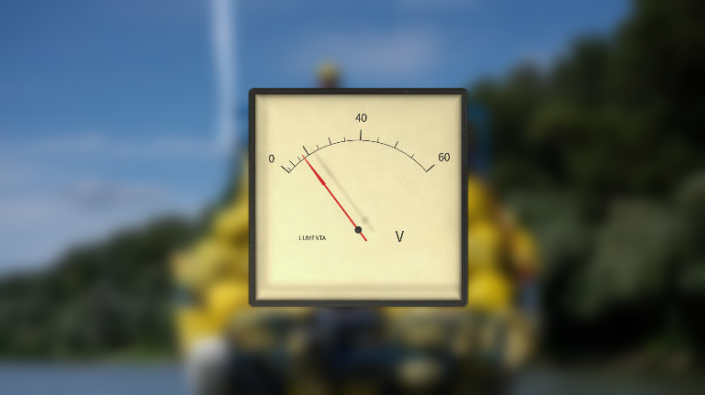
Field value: 17.5 V
